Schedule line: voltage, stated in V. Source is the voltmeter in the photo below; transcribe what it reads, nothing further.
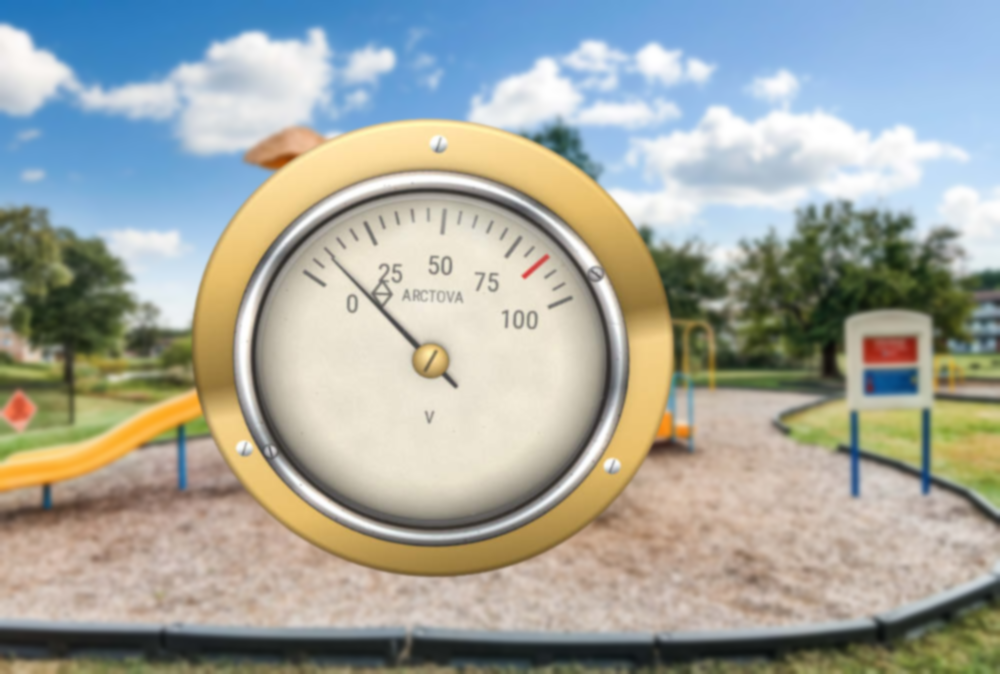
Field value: 10 V
